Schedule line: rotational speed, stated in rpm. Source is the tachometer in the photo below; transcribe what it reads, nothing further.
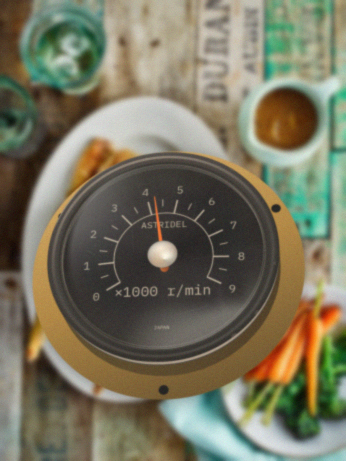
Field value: 4250 rpm
